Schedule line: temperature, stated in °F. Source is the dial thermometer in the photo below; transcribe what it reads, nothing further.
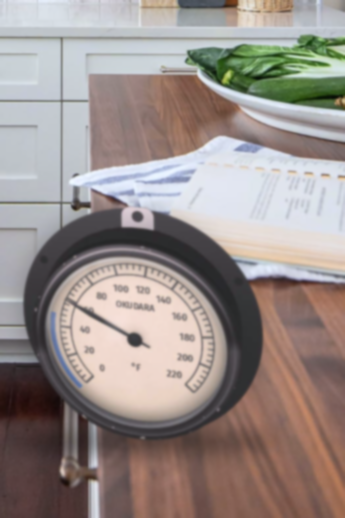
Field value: 60 °F
